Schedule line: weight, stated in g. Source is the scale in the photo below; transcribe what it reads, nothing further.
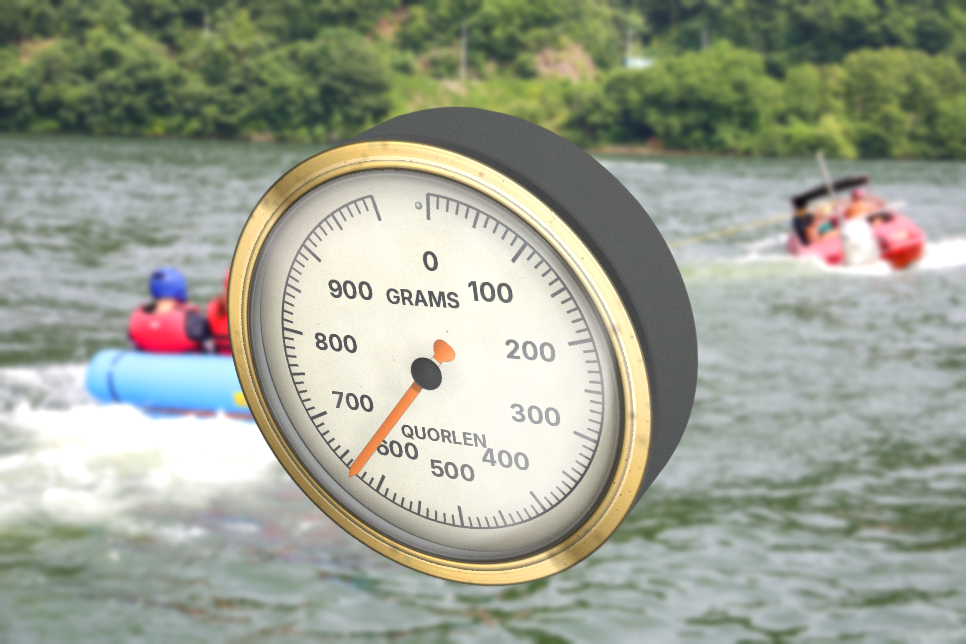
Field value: 630 g
